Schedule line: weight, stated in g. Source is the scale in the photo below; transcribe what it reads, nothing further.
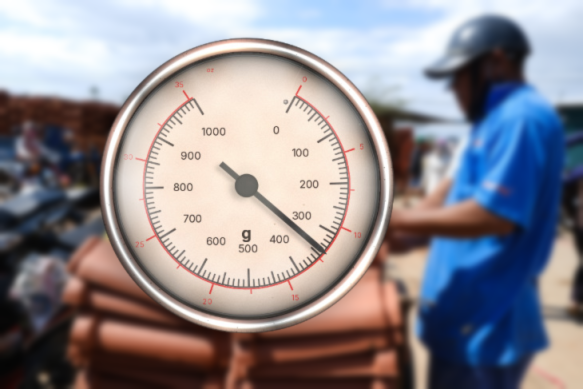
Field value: 340 g
